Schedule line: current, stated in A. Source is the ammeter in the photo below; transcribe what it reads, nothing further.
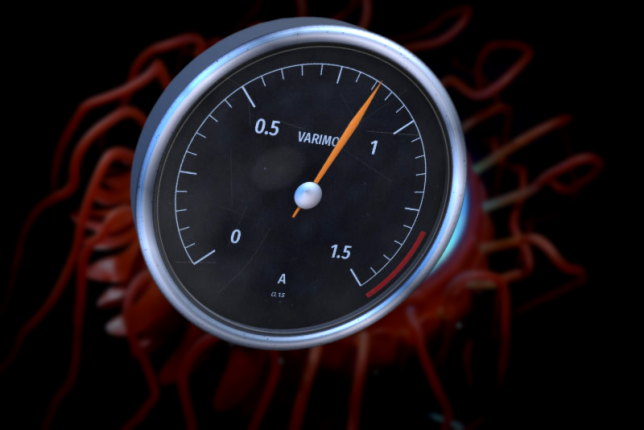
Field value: 0.85 A
